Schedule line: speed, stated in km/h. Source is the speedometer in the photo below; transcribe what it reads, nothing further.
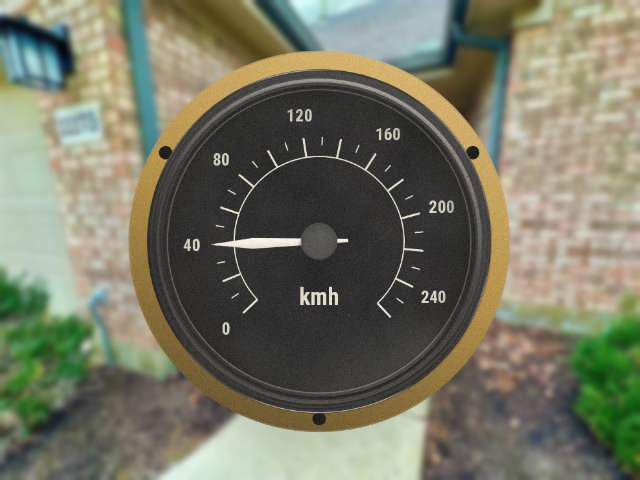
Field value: 40 km/h
